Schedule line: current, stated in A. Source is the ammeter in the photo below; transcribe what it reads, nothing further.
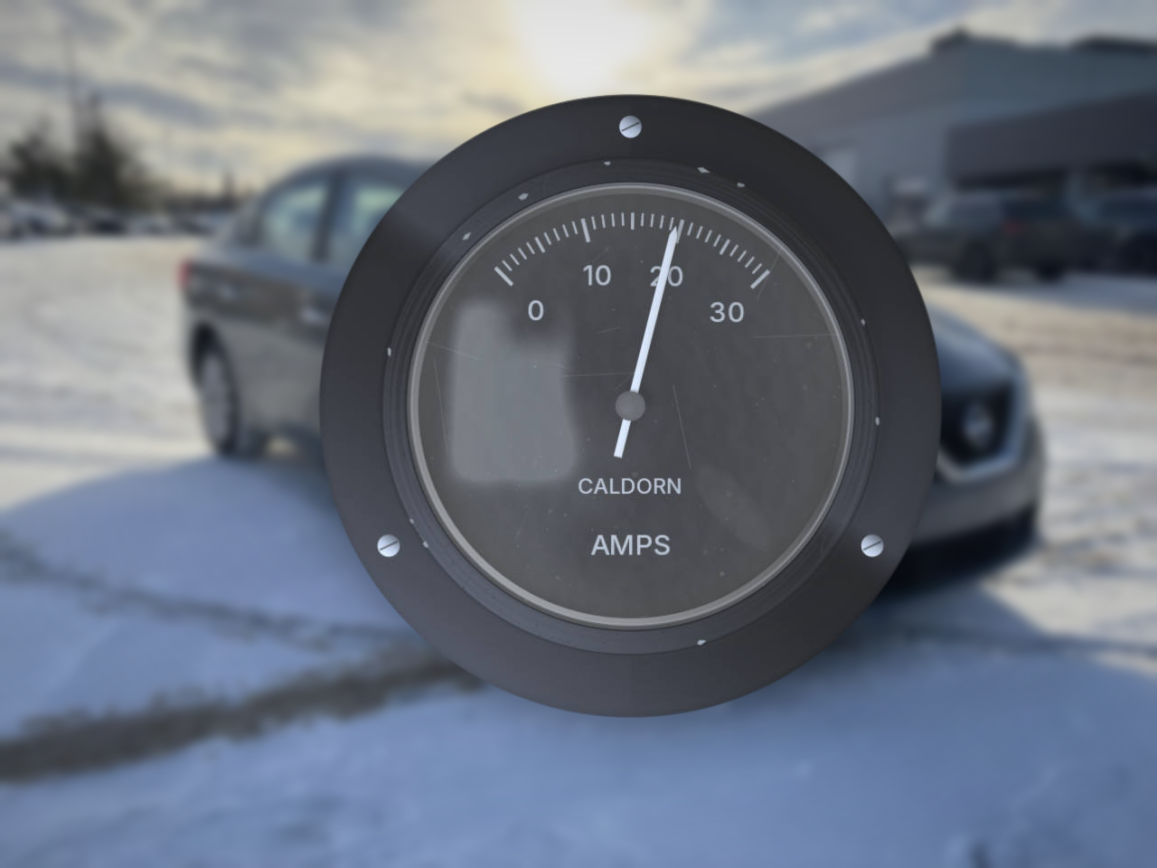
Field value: 19.5 A
